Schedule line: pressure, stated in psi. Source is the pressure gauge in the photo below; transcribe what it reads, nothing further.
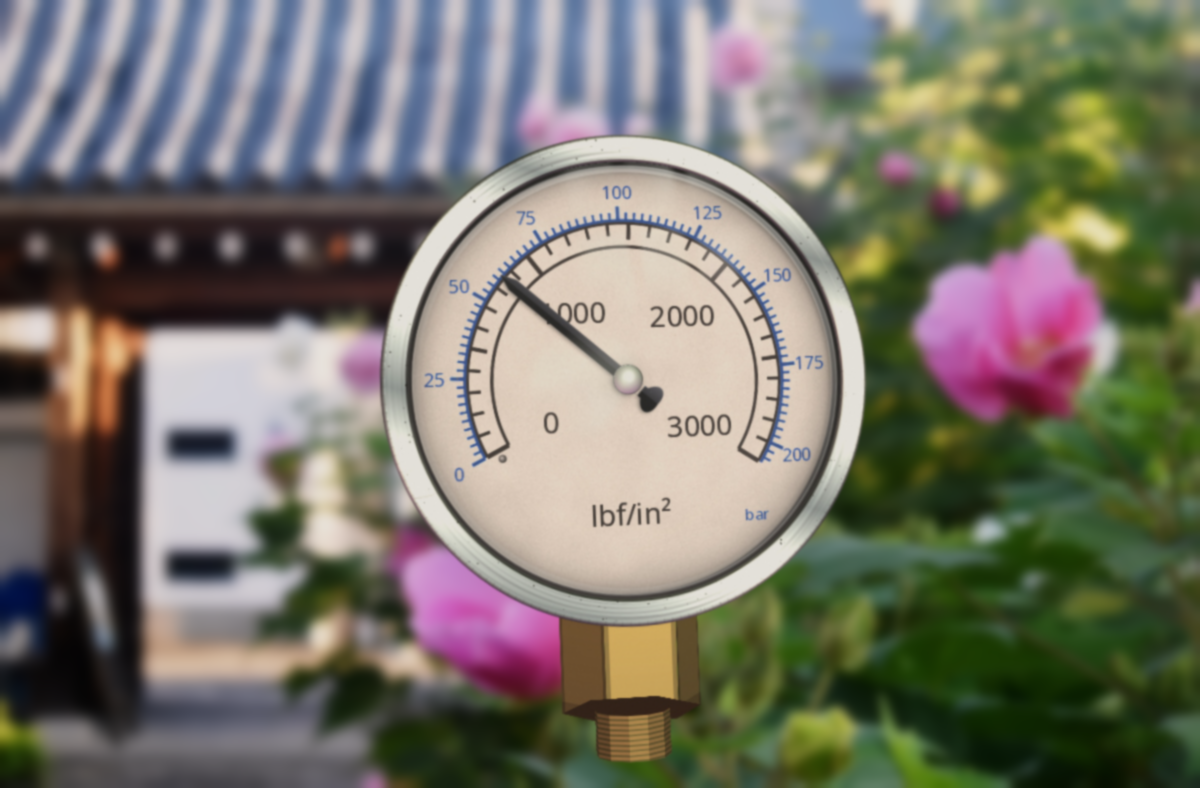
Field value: 850 psi
